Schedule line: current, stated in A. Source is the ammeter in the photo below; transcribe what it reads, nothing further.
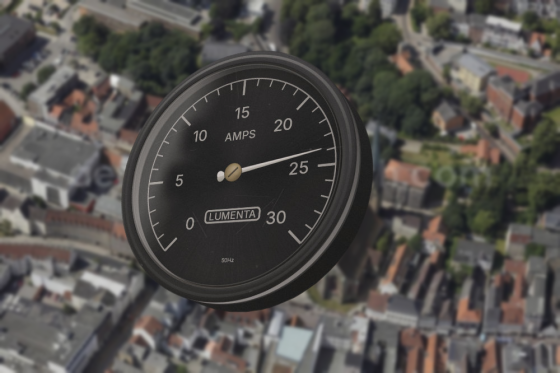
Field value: 24 A
